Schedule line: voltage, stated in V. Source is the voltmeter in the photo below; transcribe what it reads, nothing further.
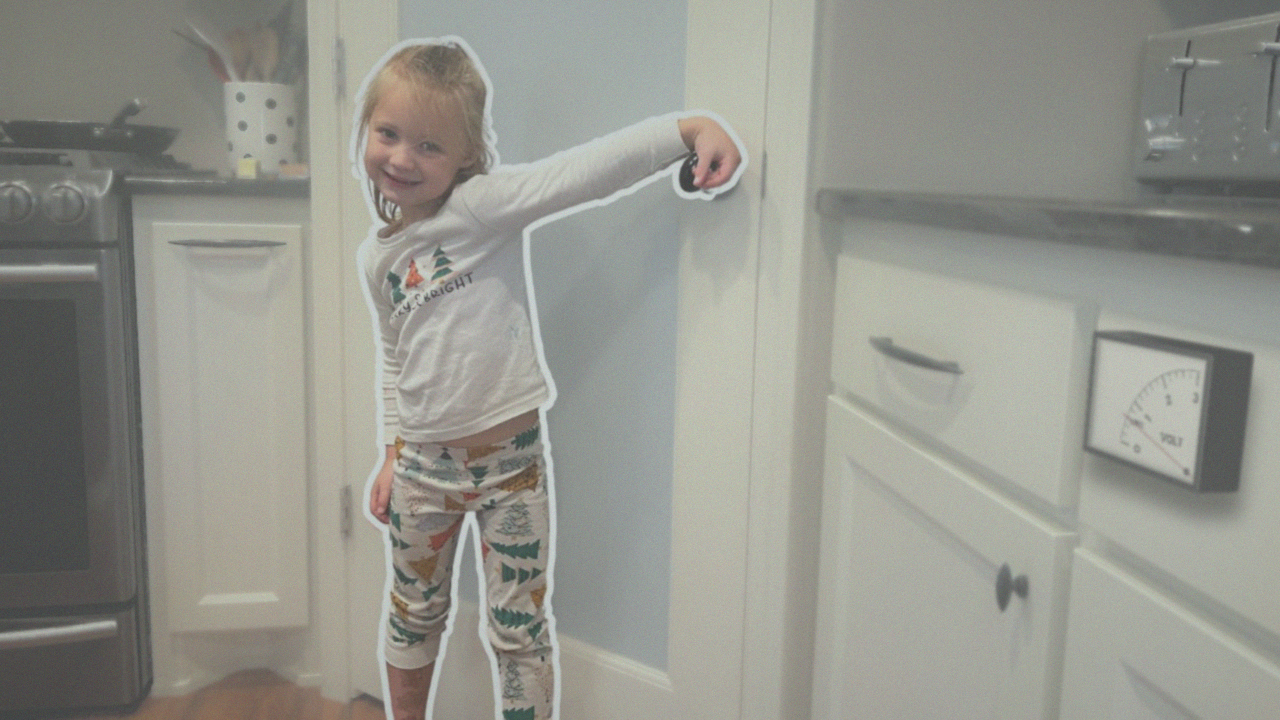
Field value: 0.6 V
